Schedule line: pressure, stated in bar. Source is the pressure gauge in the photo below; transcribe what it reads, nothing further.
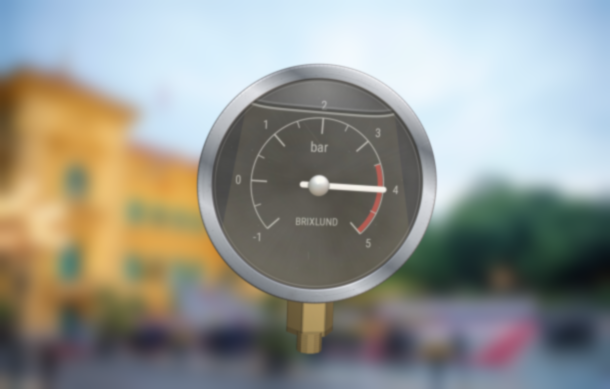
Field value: 4 bar
